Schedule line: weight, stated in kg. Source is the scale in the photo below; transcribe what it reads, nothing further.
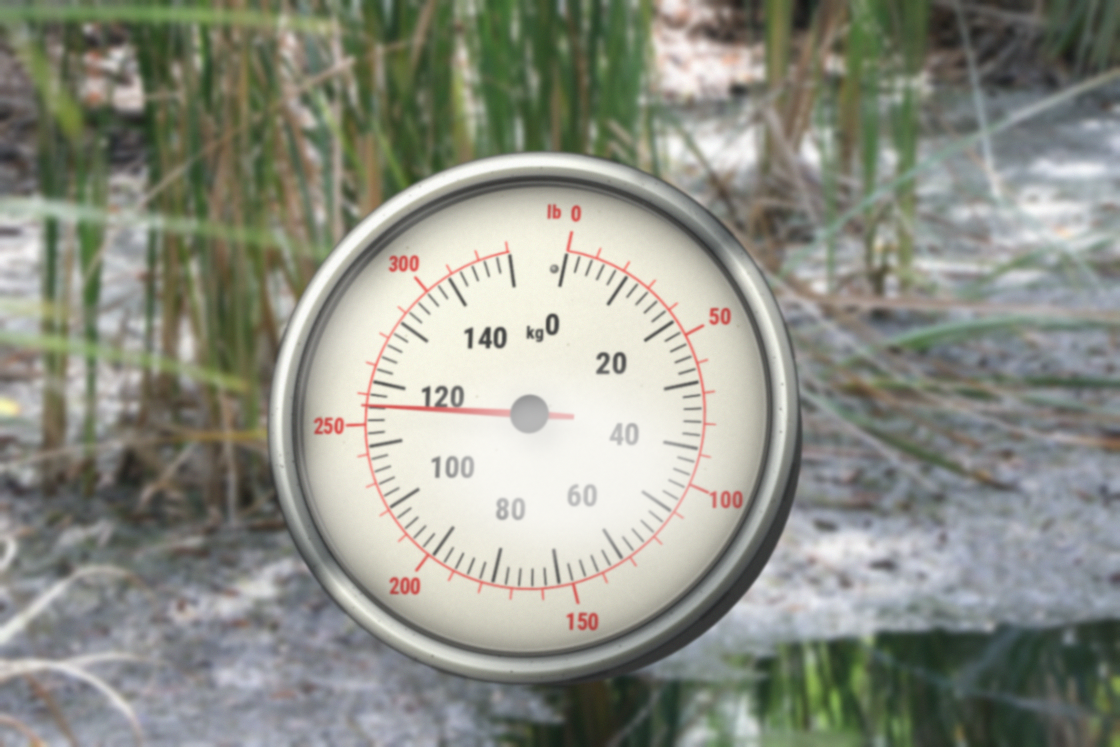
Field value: 116 kg
